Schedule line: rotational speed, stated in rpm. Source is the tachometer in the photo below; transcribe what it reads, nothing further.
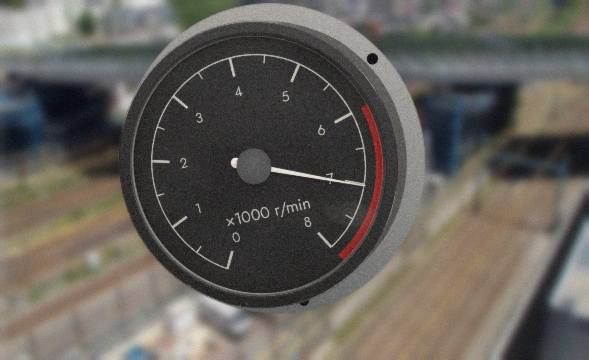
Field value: 7000 rpm
